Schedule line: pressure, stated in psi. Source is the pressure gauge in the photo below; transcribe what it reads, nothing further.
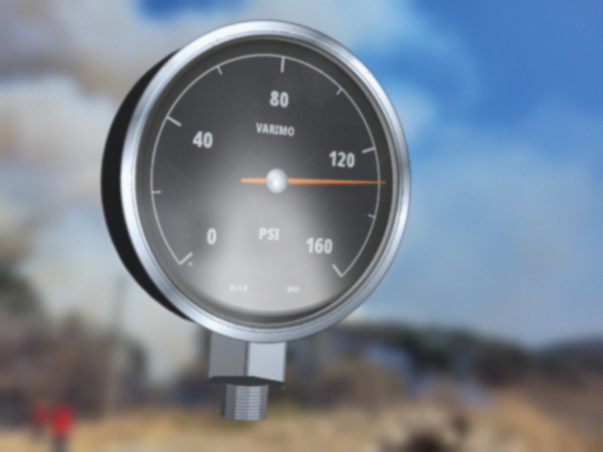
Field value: 130 psi
